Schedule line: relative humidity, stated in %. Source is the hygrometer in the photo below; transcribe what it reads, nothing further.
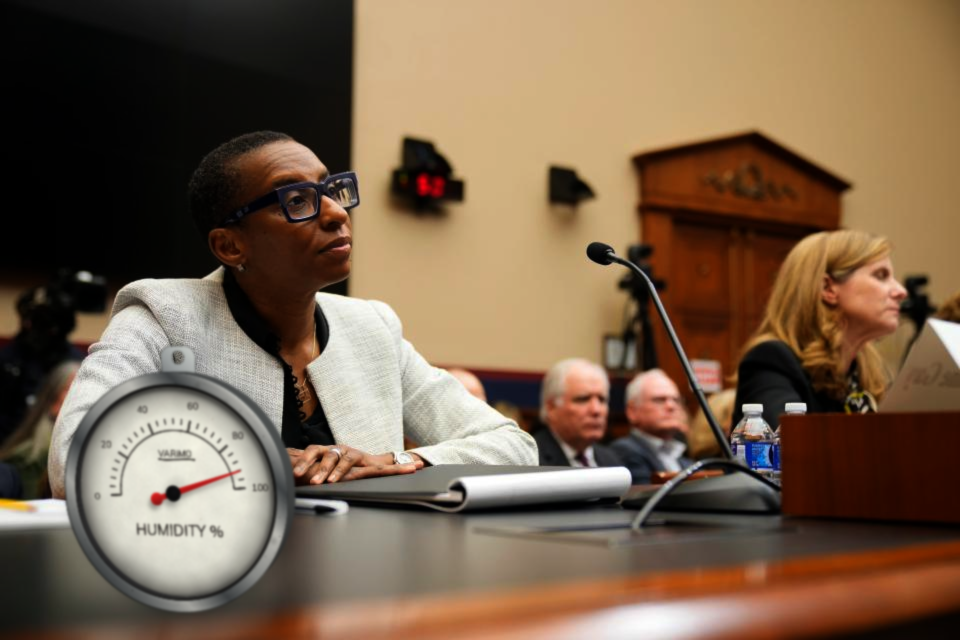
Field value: 92 %
